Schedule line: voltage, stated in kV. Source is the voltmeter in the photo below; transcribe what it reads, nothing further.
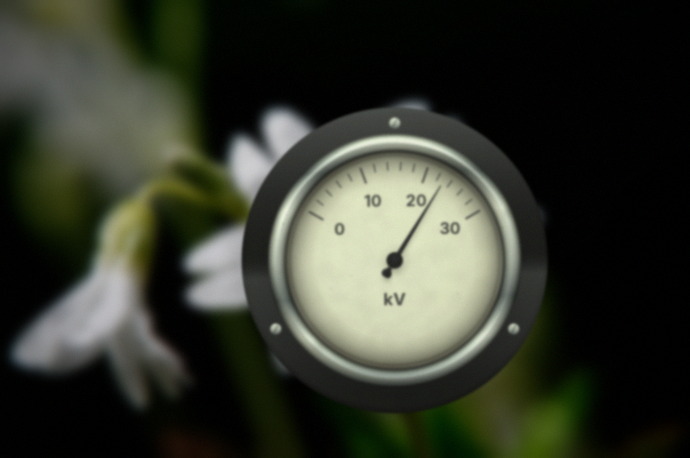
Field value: 23 kV
